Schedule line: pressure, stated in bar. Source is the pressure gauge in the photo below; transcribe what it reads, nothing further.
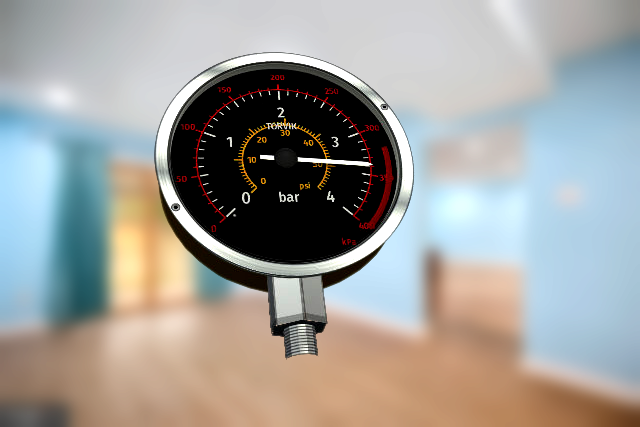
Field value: 3.4 bar
